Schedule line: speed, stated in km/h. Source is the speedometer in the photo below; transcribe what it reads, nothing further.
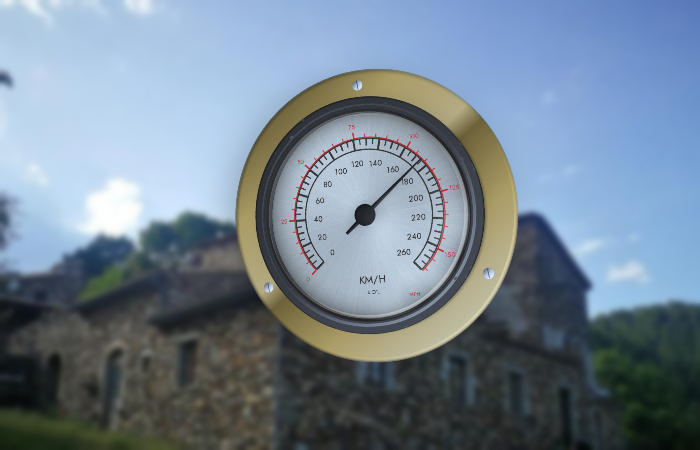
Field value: 175 km/h
